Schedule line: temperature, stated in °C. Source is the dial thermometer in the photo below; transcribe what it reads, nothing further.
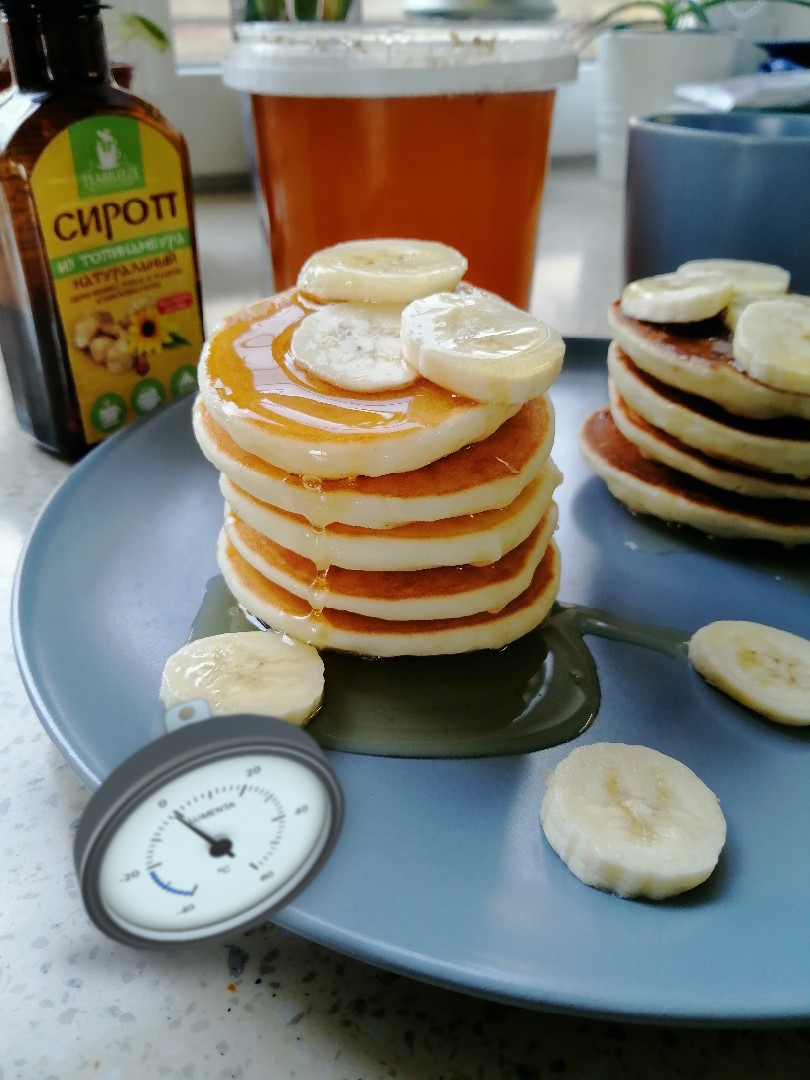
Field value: 0 °C
